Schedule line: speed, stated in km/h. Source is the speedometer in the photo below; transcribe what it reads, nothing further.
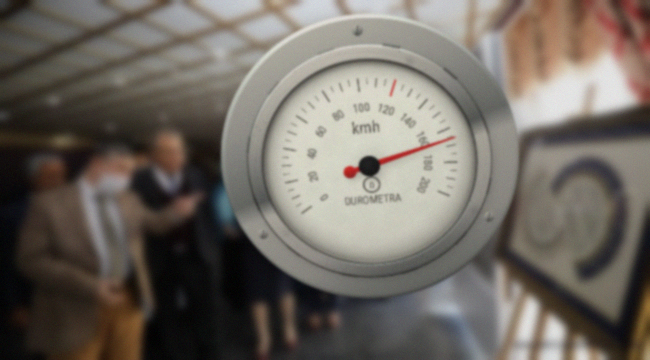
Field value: 165 km/h
